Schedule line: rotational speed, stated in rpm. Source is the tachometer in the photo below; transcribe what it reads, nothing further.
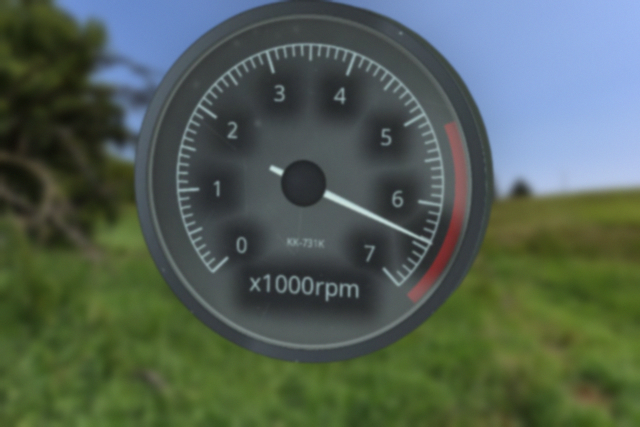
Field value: 6400 rpm
